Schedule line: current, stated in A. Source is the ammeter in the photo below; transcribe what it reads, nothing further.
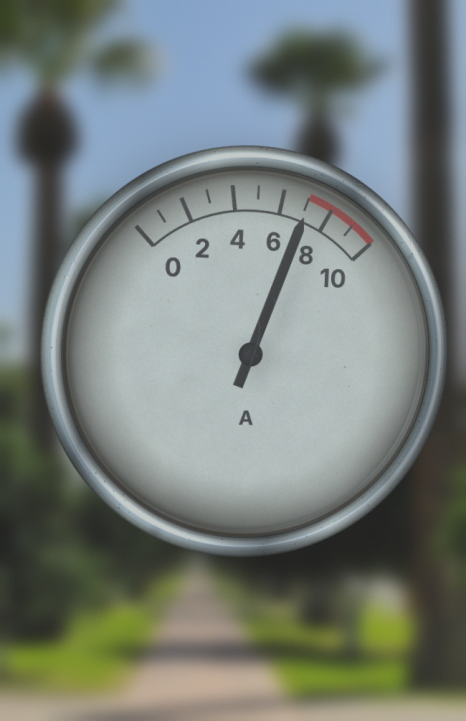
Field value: 7 A
